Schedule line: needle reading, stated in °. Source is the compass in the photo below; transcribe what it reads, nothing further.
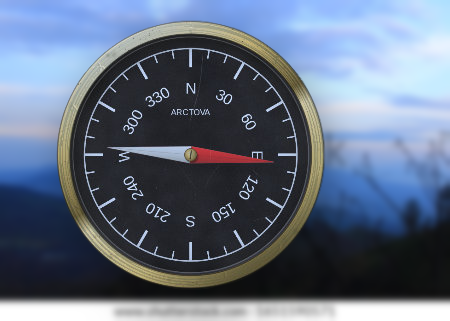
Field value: 95 °
